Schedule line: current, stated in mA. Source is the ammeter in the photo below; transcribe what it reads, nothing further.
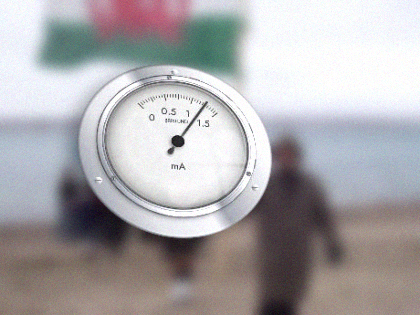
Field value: 1.25 mA
